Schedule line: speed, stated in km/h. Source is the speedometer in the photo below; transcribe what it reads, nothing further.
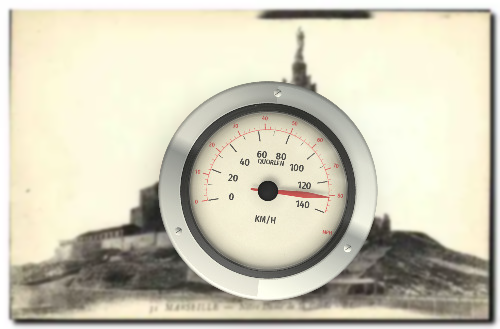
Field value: 130 km/h
